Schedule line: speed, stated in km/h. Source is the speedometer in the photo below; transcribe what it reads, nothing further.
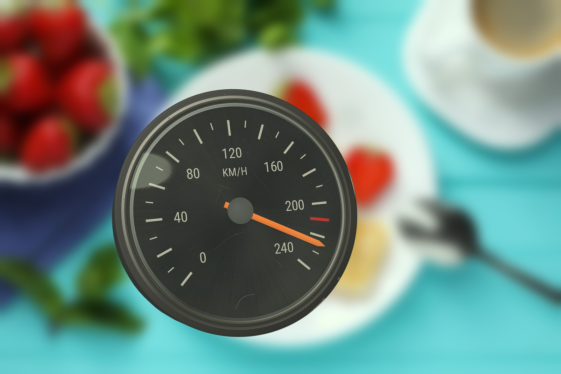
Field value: 225 km/h
